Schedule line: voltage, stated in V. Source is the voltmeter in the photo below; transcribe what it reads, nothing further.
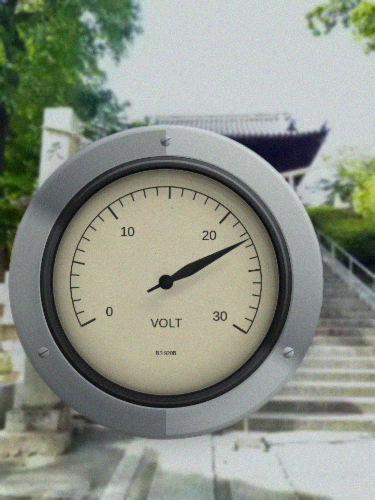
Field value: 22.5 V
